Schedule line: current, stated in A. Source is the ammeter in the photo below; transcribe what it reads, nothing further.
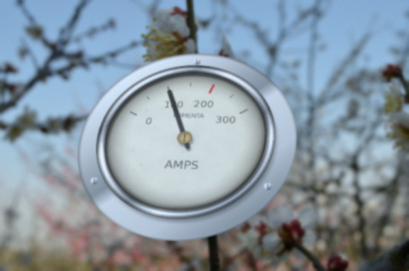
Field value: 100 A
